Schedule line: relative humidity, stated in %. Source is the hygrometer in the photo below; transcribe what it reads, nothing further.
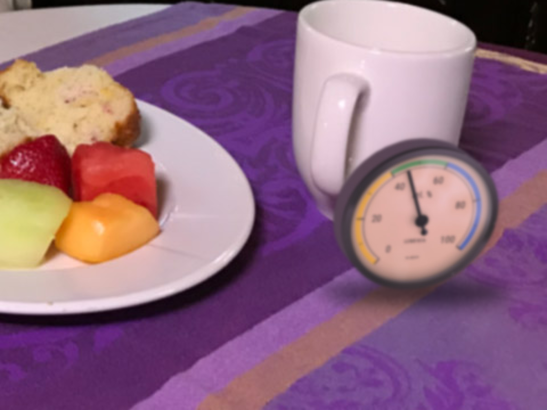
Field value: 45 %
